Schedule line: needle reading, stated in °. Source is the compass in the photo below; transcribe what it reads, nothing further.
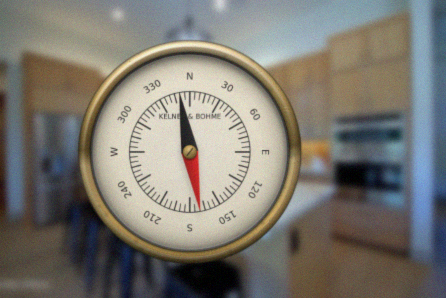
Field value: 170 °
